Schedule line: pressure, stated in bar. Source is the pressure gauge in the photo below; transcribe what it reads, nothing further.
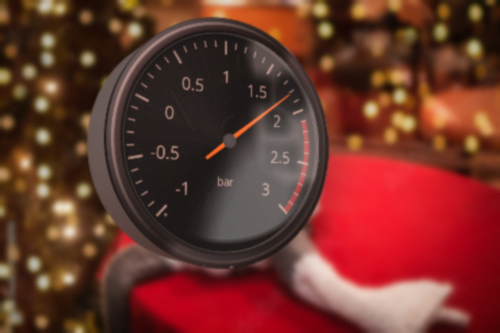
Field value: 1.8 bar
